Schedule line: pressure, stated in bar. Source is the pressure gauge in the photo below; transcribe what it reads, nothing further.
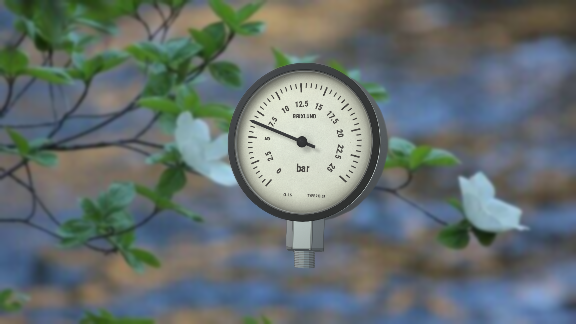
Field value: 6.5 bar
